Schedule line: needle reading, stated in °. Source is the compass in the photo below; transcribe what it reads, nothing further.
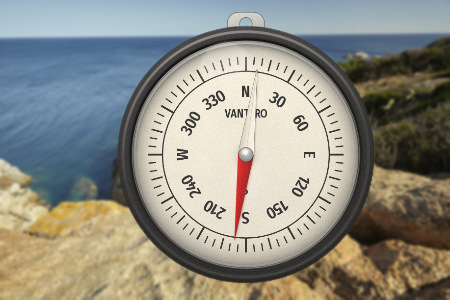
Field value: 187.5 °
